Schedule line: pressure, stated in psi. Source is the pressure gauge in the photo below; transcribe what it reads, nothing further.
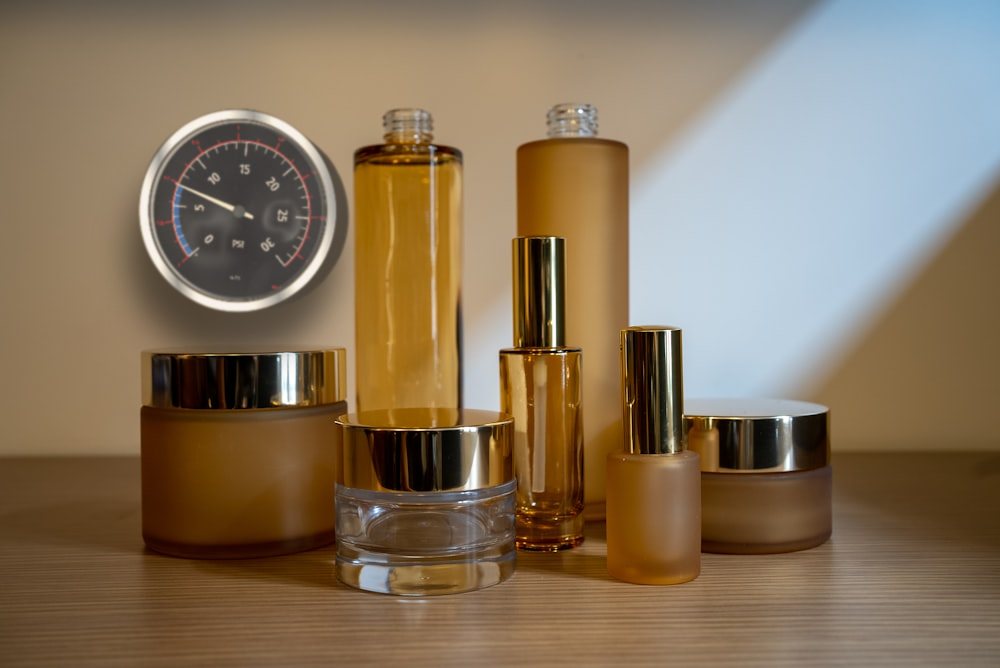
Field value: 7 psi
